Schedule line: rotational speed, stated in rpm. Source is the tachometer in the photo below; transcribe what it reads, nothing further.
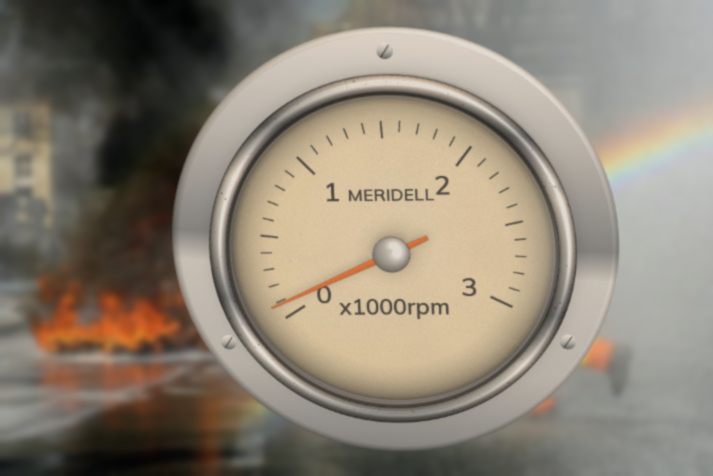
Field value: 100 rpm
